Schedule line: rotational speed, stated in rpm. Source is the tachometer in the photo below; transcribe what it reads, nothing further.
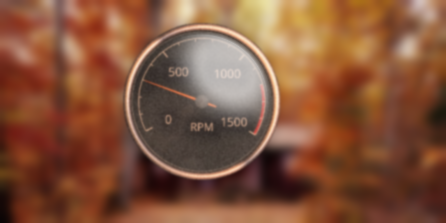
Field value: 300 rpm
